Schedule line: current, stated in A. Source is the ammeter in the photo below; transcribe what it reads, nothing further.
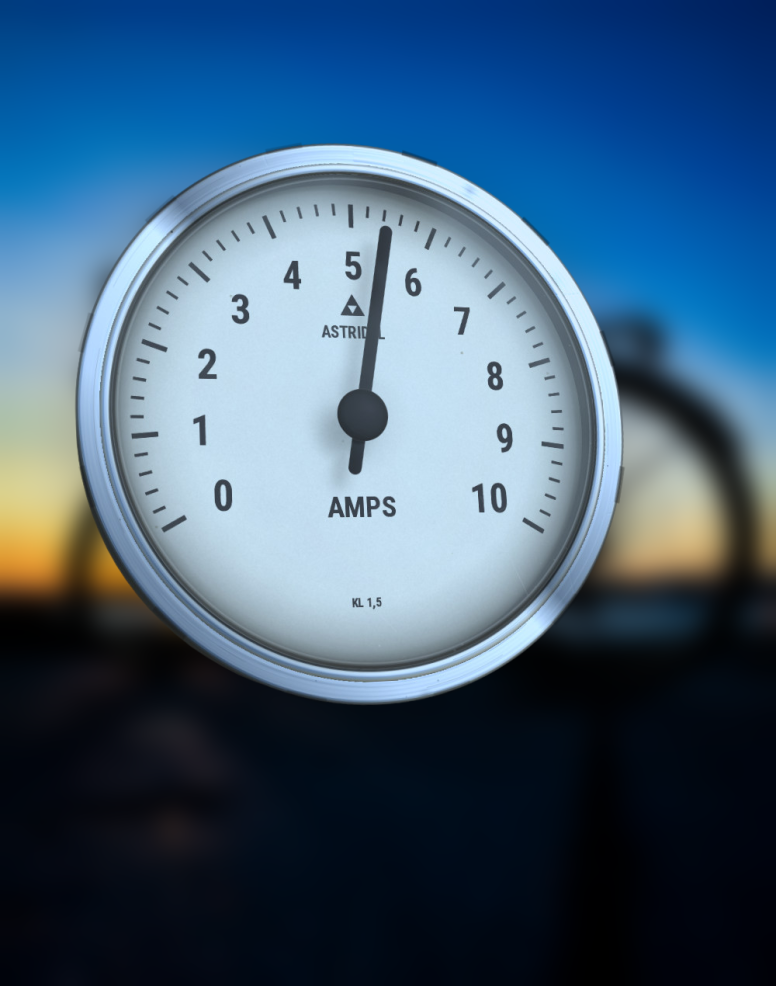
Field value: 5.4 A
